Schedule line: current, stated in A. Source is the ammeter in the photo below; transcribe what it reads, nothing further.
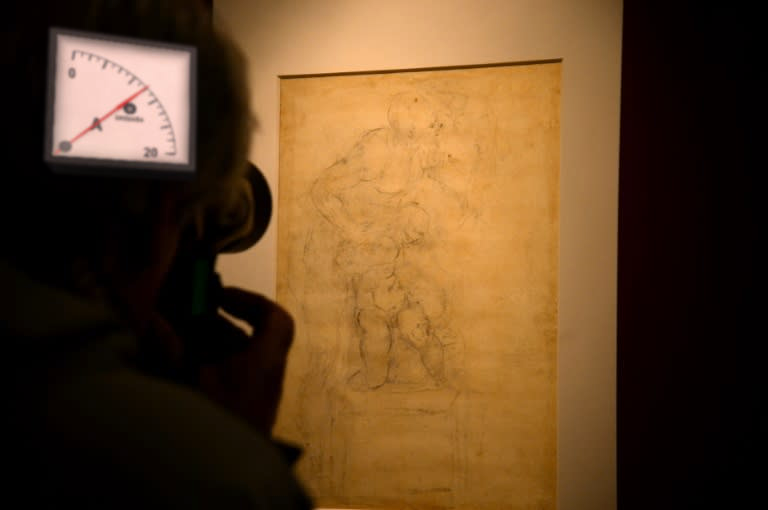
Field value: 10 A
